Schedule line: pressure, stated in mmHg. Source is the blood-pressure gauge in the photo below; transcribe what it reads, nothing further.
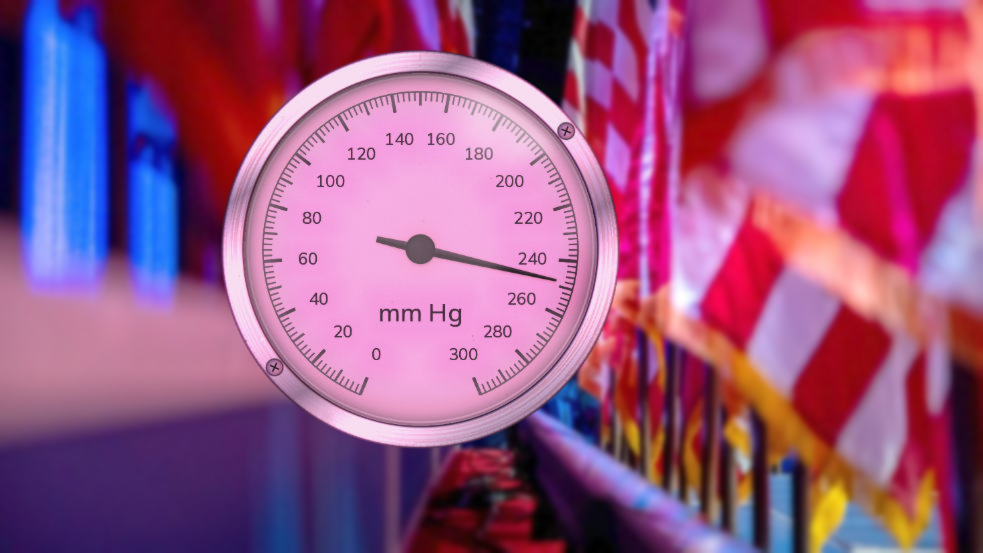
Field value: 248 mmHg
